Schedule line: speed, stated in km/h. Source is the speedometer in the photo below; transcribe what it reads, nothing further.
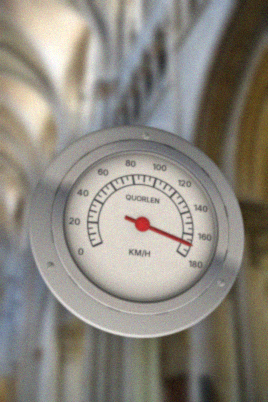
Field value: 170 km/h
